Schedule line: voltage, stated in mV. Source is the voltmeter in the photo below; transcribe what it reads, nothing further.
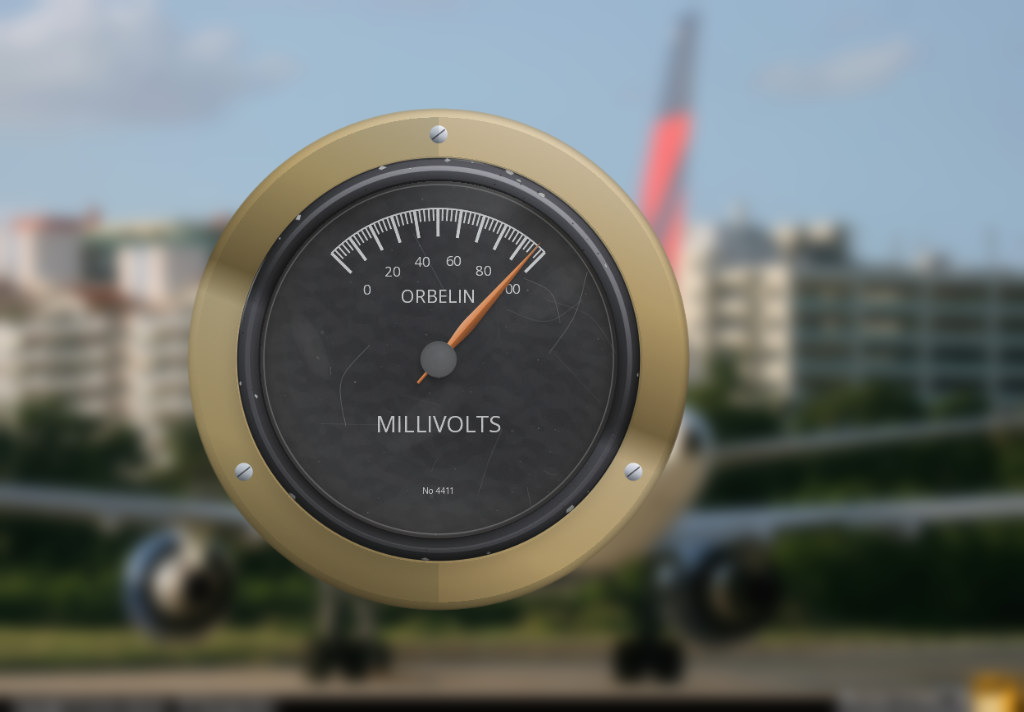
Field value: 96 mV
